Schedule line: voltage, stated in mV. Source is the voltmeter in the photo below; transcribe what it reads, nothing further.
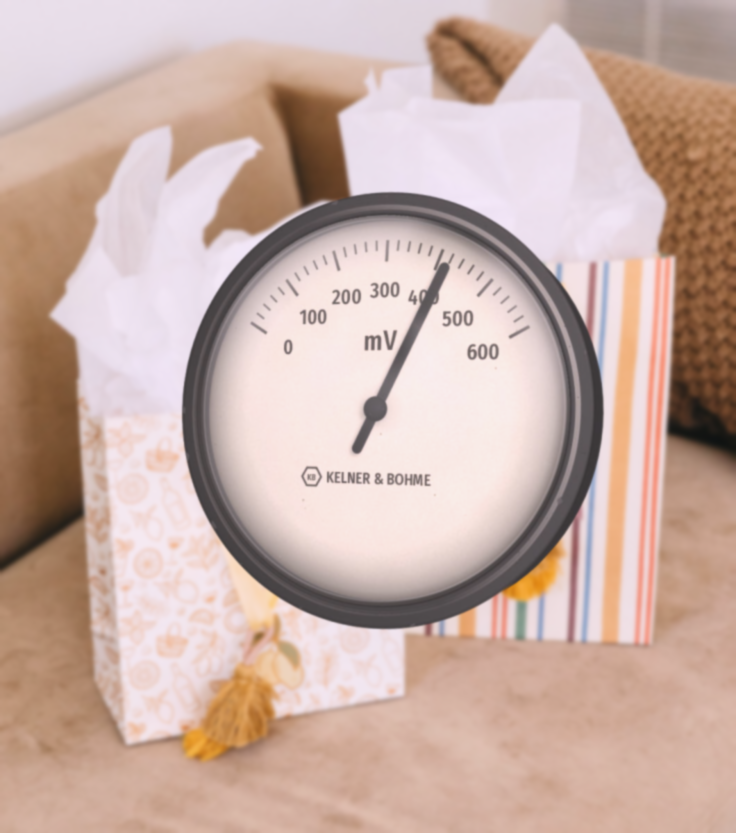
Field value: 420 mV
